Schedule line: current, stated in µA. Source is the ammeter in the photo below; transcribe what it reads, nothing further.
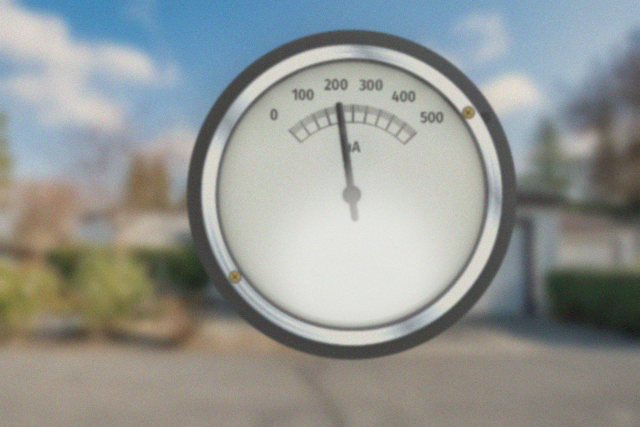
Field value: 200 µA
